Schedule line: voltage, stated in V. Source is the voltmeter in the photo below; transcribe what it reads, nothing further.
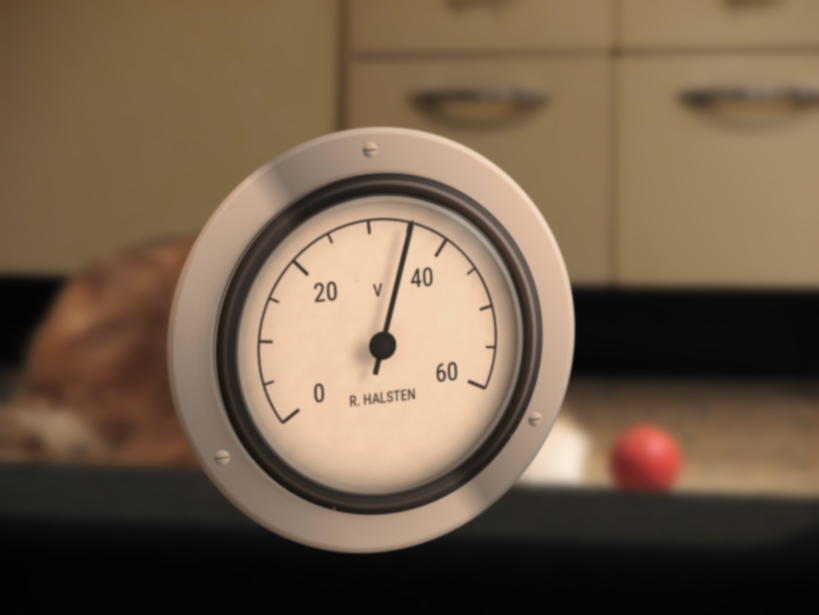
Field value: 35 V
